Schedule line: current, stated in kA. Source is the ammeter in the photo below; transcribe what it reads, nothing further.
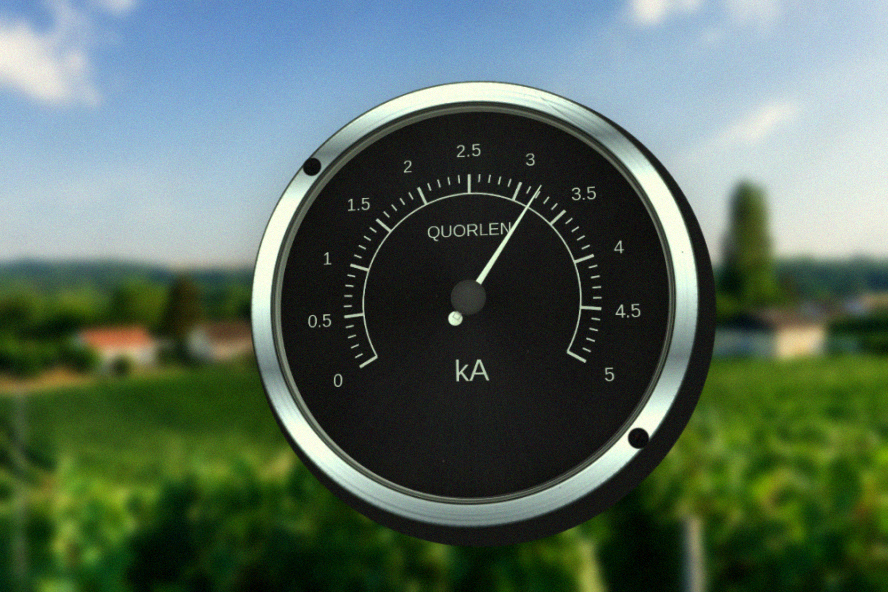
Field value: 3.2 kA
